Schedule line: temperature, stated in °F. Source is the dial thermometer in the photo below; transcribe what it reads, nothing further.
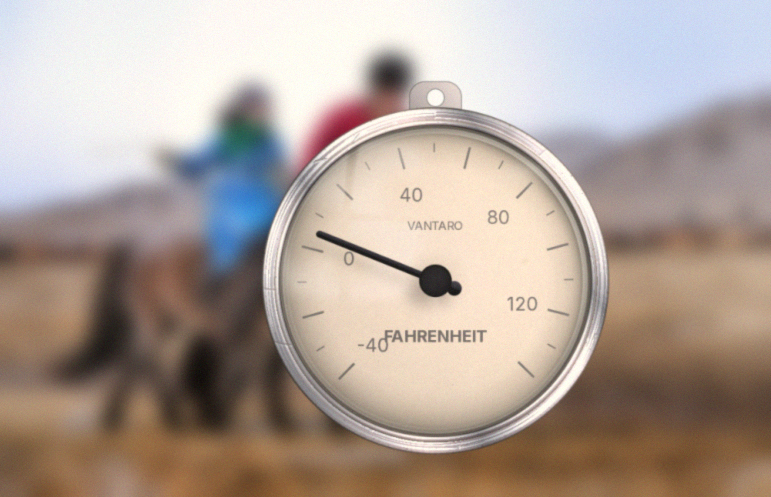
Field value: 5 °F
